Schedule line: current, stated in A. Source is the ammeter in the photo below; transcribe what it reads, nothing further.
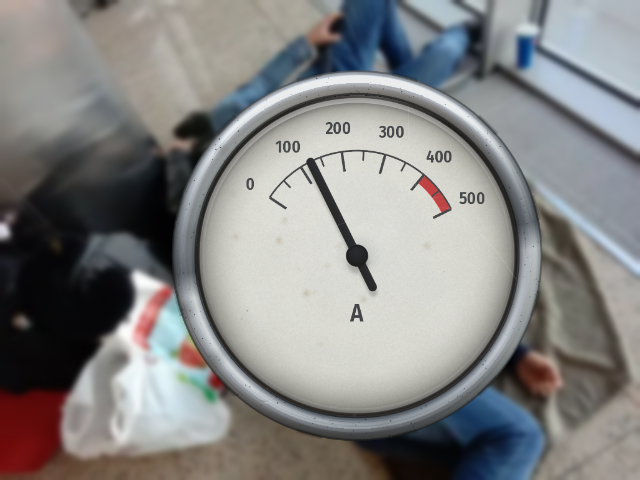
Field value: 125 A
